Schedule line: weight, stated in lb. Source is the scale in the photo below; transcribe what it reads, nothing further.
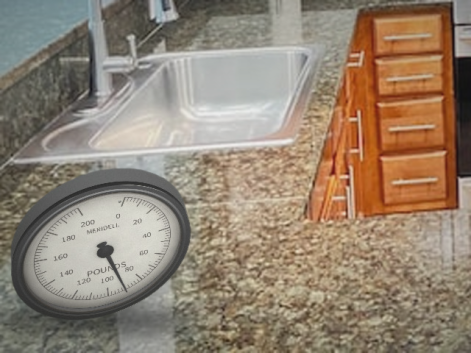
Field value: 90 lb
